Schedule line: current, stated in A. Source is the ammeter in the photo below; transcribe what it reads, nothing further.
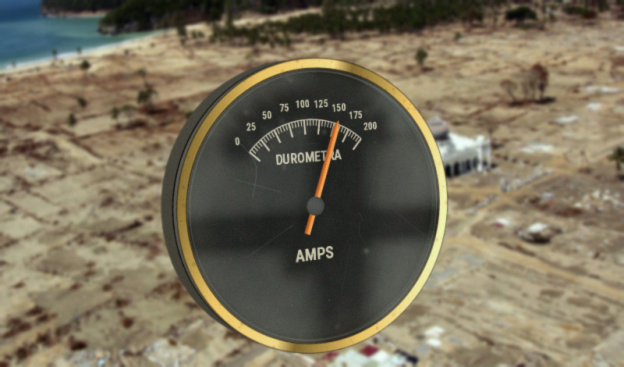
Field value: 150 A
